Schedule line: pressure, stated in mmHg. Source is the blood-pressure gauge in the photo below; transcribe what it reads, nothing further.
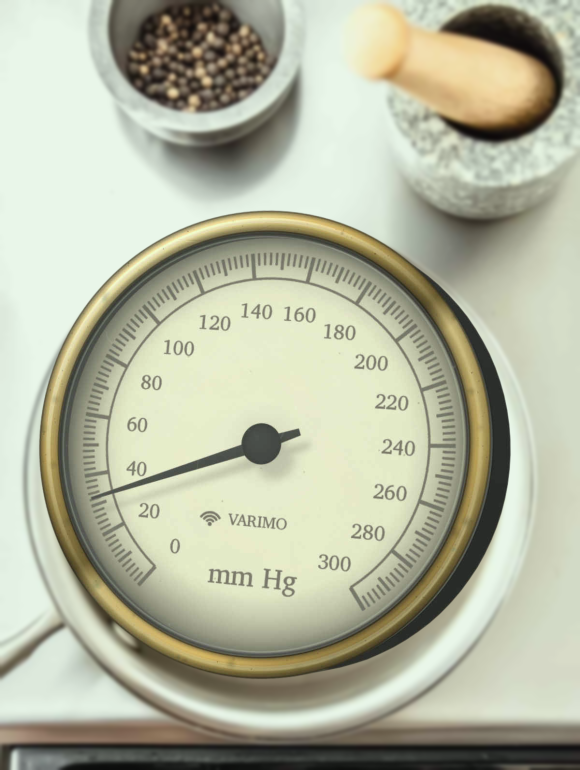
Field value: 32 mmHg
